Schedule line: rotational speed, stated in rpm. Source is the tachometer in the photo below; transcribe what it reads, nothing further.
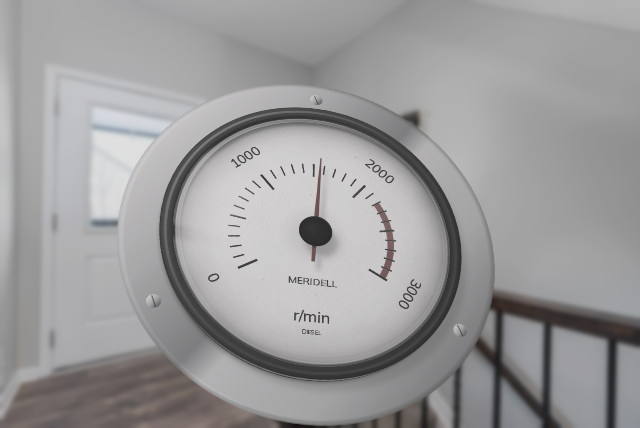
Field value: 1550 rpm
